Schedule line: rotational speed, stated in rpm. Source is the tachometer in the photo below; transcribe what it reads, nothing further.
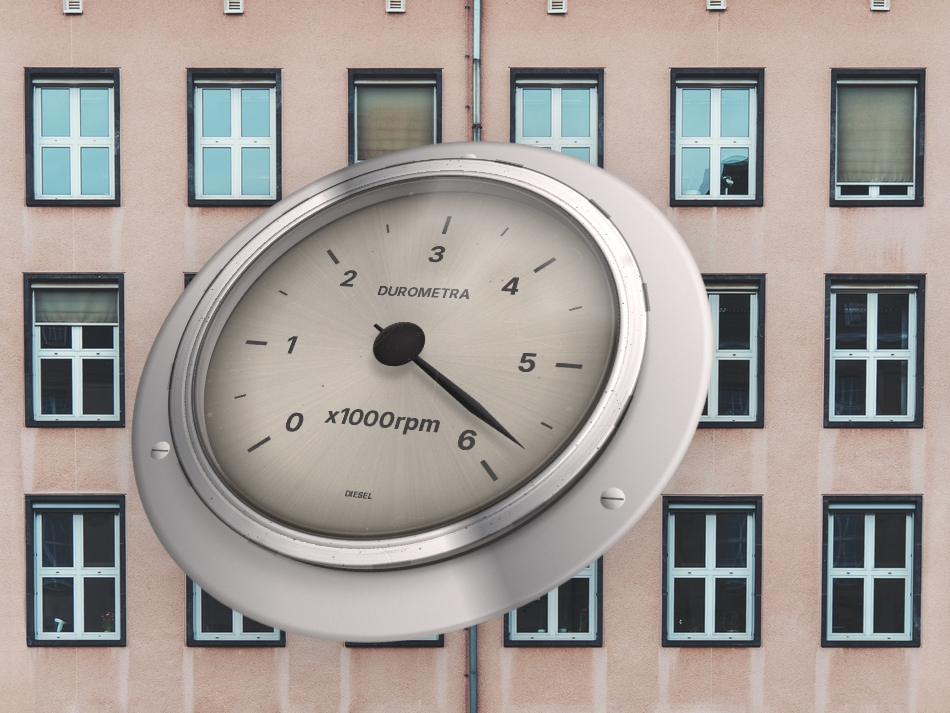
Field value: 5750 rpm
